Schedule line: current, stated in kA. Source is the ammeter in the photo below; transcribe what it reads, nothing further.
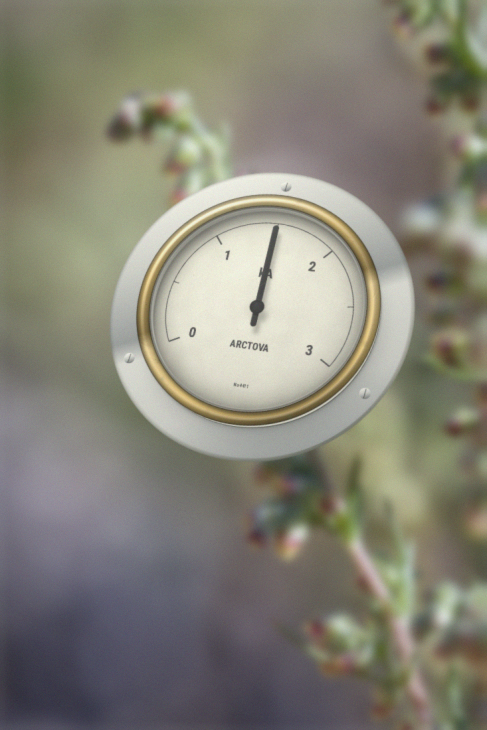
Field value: 1.5 kA
